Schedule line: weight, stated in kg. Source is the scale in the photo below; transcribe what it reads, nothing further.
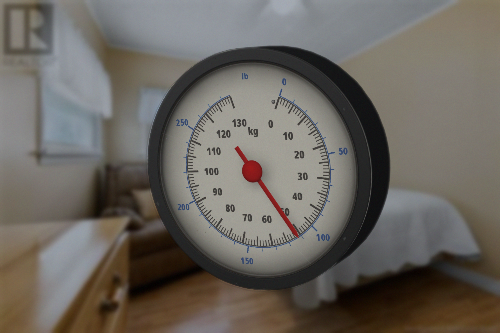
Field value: 50 kg
